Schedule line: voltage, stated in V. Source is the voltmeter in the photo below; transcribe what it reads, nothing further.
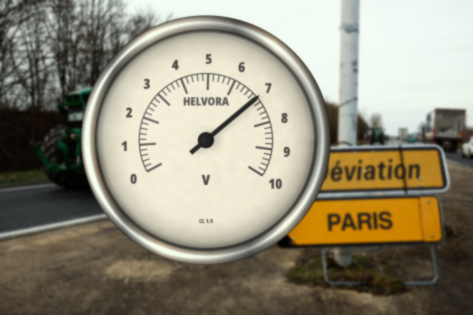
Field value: 7 V
